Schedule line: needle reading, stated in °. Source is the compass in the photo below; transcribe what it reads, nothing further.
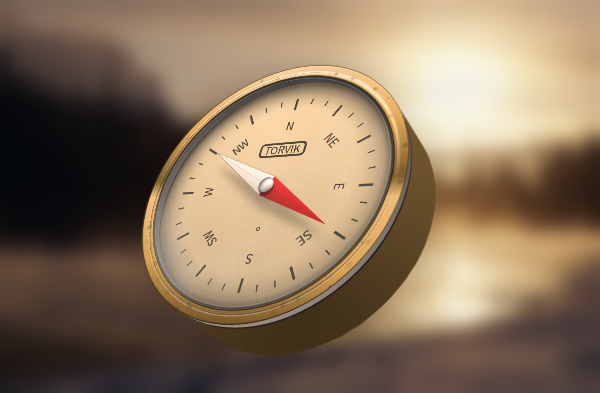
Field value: 120 °
